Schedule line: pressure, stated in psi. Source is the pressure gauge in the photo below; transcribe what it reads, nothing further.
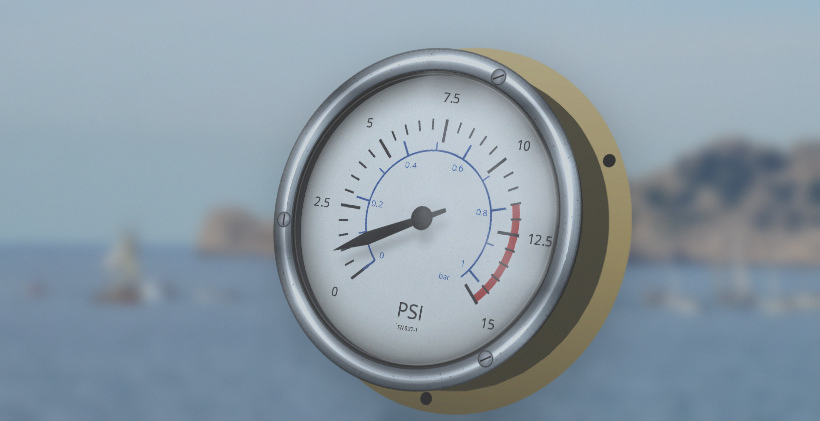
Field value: 1 psi
